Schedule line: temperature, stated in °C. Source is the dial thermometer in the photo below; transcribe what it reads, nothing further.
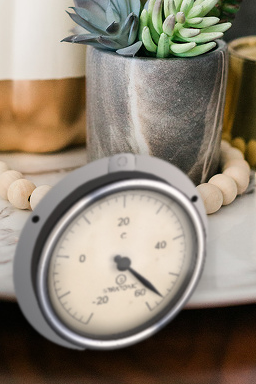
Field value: 56 °C
